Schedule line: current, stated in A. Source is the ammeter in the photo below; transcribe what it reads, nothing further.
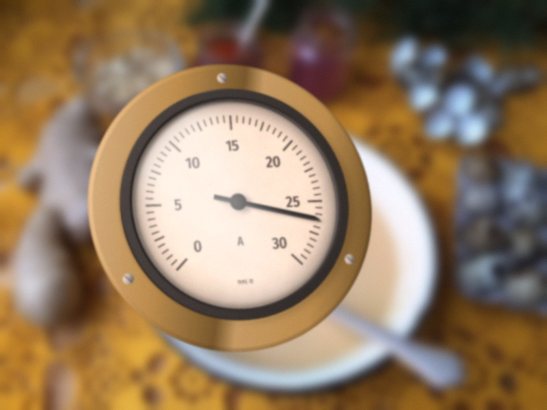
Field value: 26.5 A
